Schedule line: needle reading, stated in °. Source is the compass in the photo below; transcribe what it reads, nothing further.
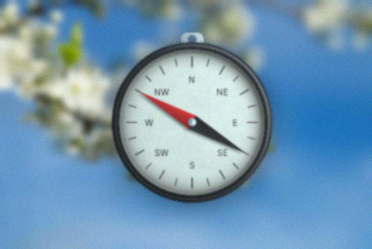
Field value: 300 °
